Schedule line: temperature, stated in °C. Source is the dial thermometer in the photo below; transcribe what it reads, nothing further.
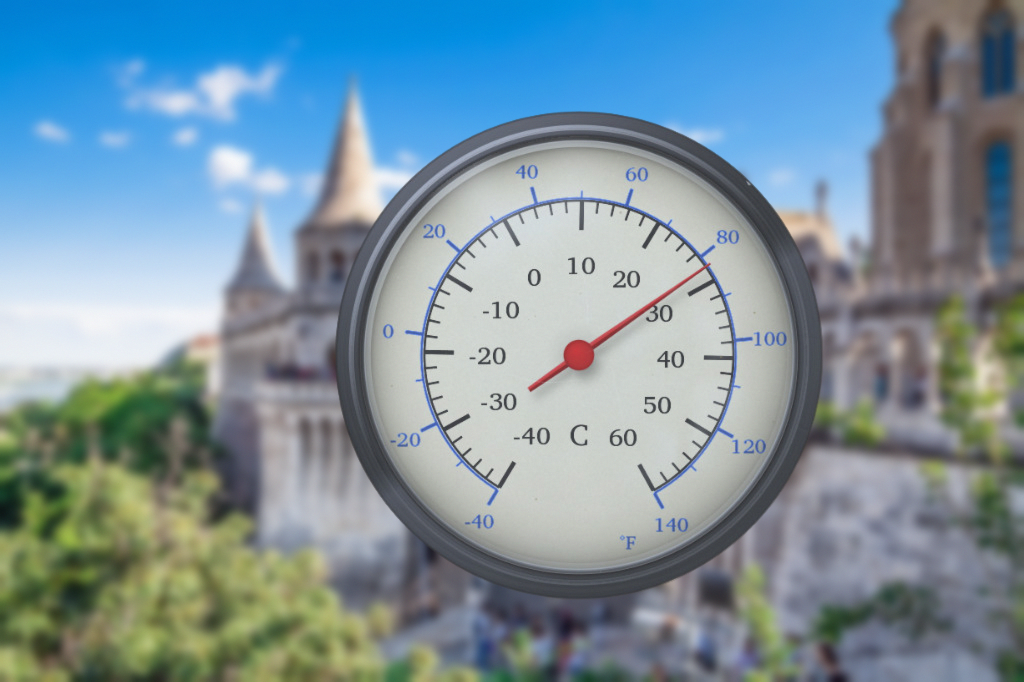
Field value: 28 °C
